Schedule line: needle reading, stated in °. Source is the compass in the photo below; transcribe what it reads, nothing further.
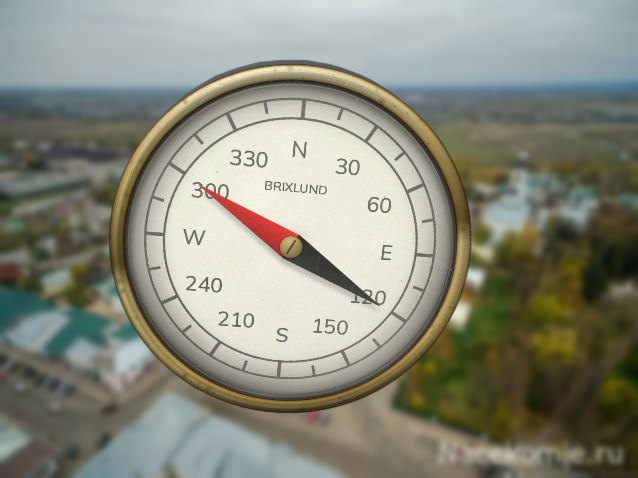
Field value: 300 °
